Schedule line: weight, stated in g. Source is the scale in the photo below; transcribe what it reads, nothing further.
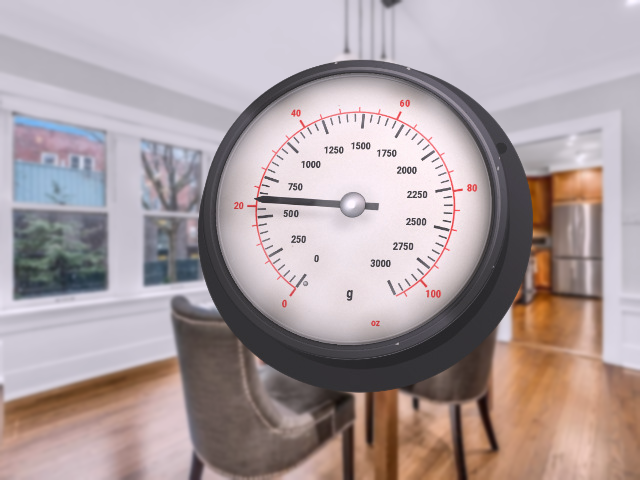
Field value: 600 g
